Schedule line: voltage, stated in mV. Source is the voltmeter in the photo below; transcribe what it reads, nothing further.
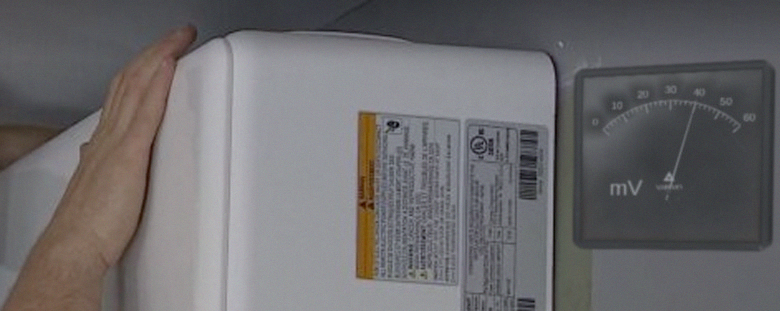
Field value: 40 mV
